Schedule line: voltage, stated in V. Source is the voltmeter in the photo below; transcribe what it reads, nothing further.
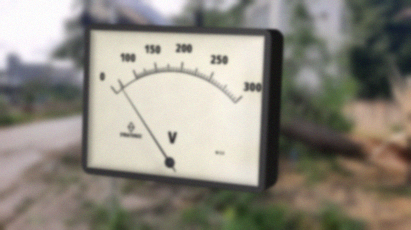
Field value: 50 V
